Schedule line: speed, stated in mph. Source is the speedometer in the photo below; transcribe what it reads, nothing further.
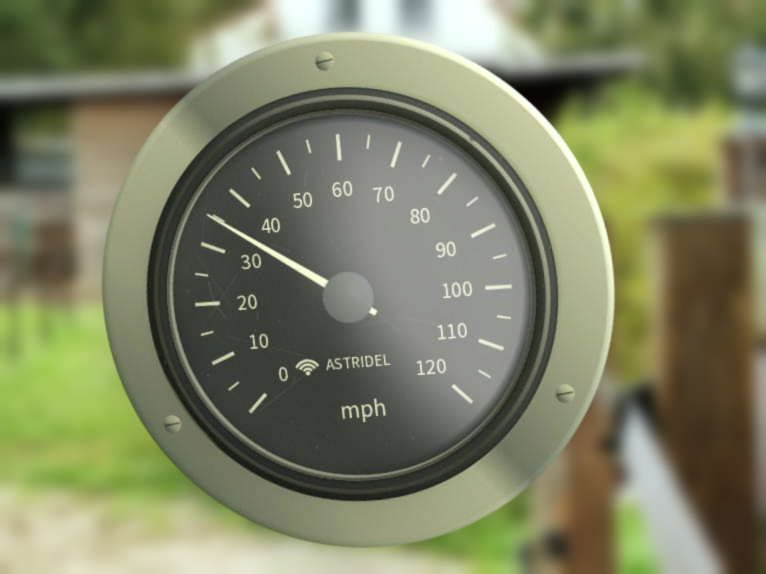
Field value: 35 mph
